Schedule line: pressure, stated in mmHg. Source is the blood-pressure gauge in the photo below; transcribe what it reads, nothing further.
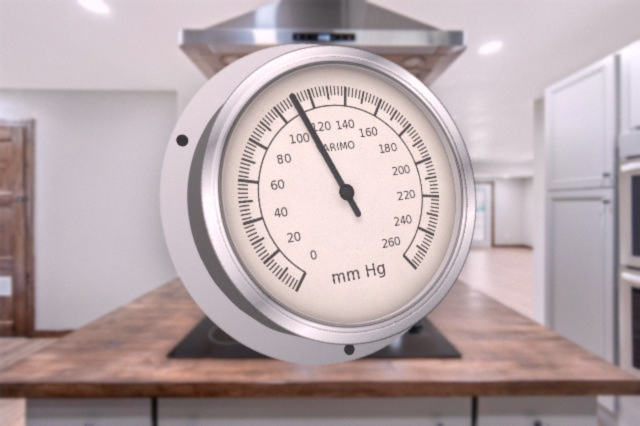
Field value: 110 mmHg
